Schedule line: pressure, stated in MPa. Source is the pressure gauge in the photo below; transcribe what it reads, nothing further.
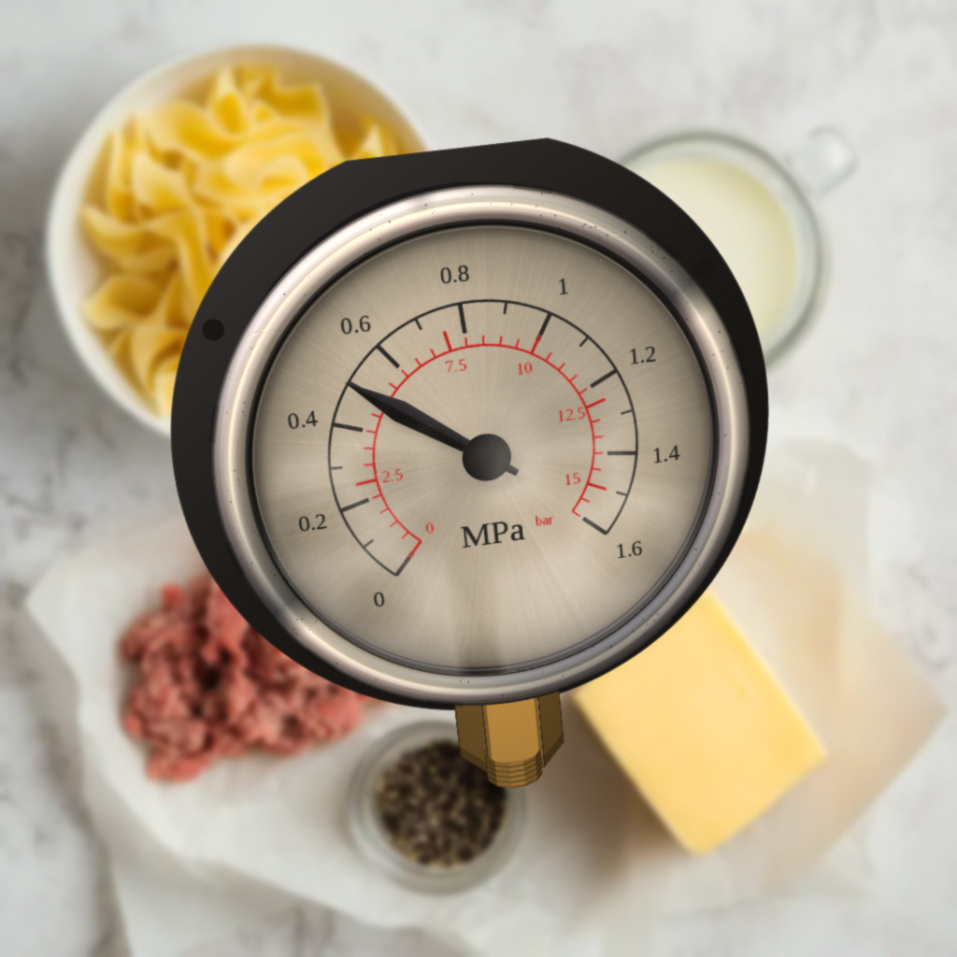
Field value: 0.5 MPa
